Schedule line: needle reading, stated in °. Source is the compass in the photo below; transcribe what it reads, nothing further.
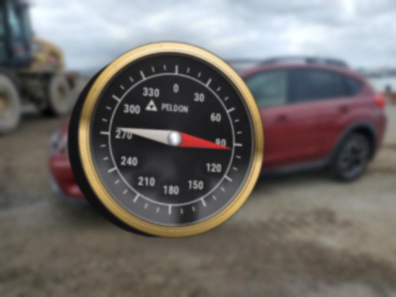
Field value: 95 °
